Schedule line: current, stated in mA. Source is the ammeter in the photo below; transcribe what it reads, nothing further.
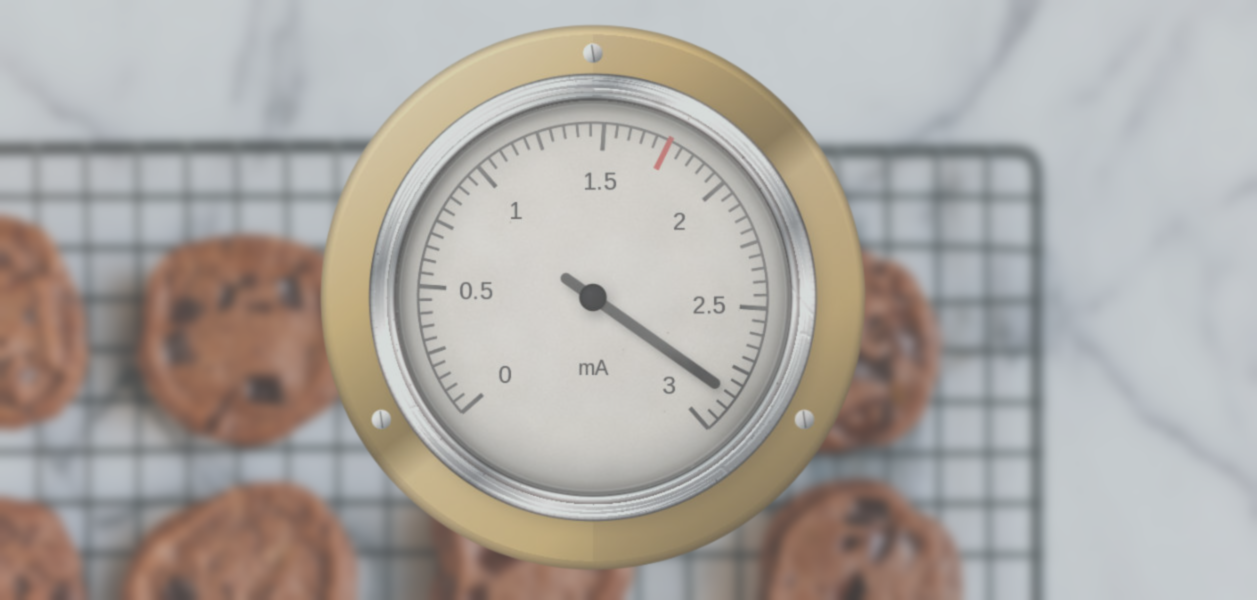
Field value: 2.85 mA
